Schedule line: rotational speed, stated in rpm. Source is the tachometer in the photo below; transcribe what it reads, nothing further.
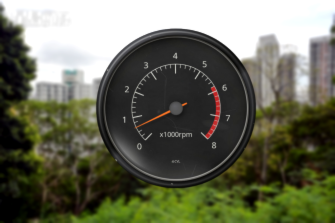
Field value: 600 rpm
